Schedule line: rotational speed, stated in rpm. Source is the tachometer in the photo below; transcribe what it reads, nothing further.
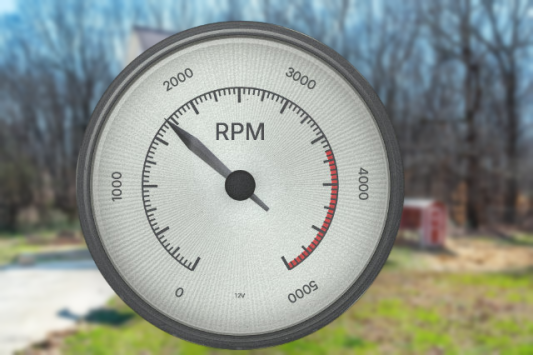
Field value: 1700 rpm
